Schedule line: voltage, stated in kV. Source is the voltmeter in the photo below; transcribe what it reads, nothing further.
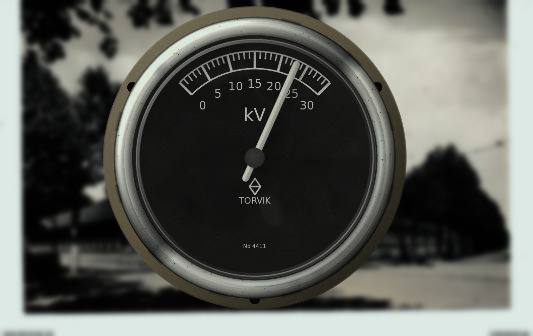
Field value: 23 kV
